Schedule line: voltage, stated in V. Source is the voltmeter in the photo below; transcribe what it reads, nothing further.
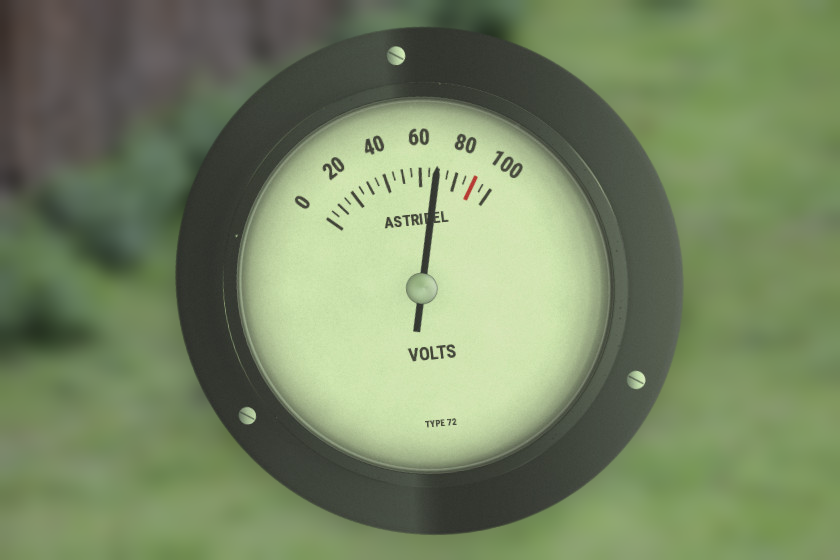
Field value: 70 V
